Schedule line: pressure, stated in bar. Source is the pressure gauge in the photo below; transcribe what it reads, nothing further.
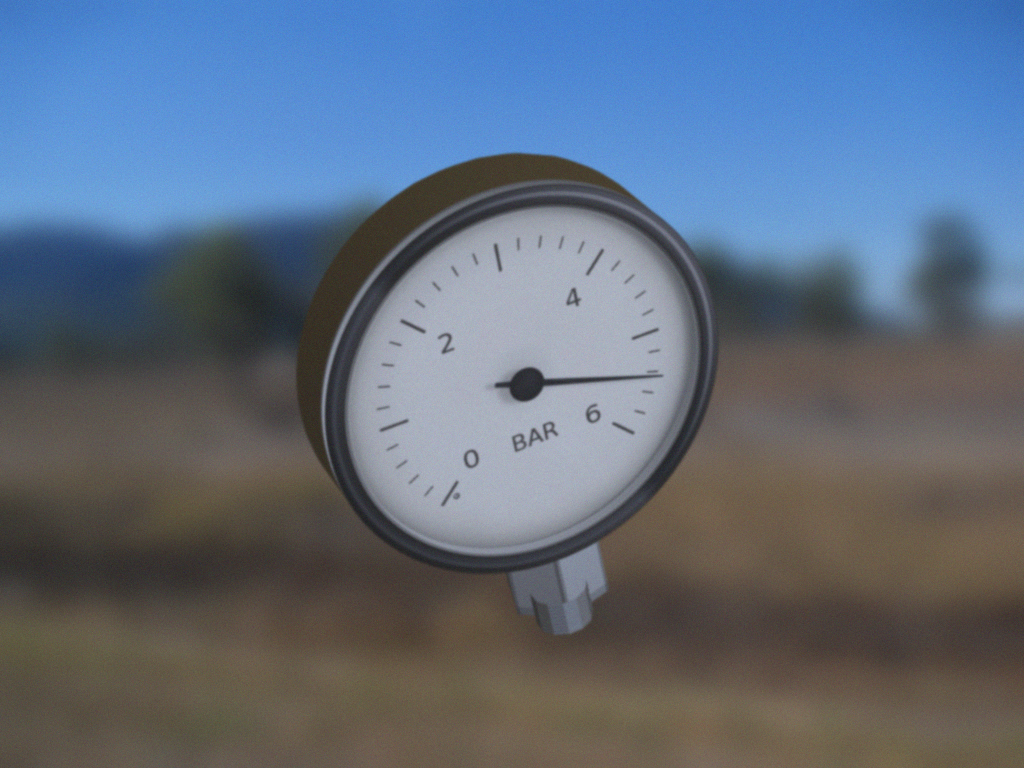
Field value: 5.4 bar
